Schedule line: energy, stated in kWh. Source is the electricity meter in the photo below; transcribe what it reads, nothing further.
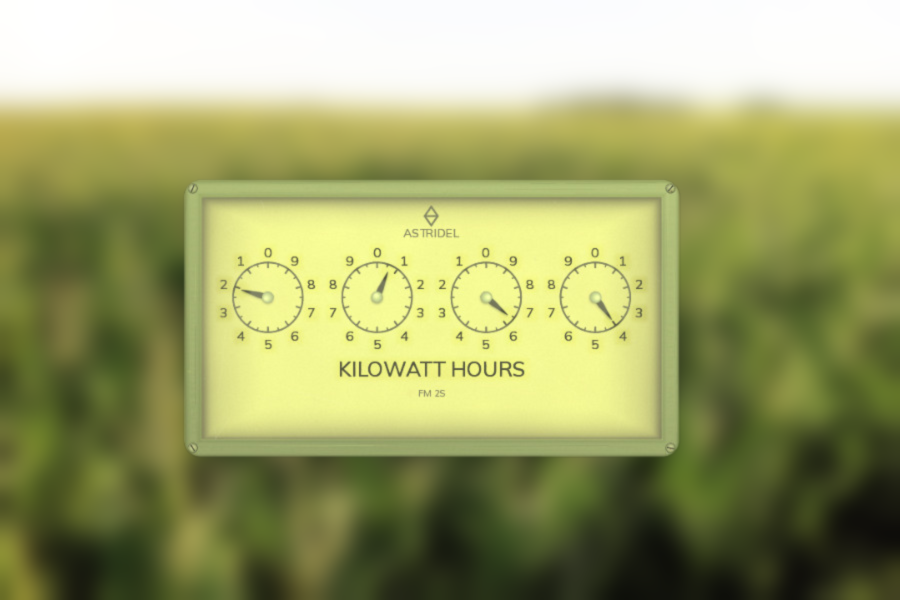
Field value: 2064 kWh
